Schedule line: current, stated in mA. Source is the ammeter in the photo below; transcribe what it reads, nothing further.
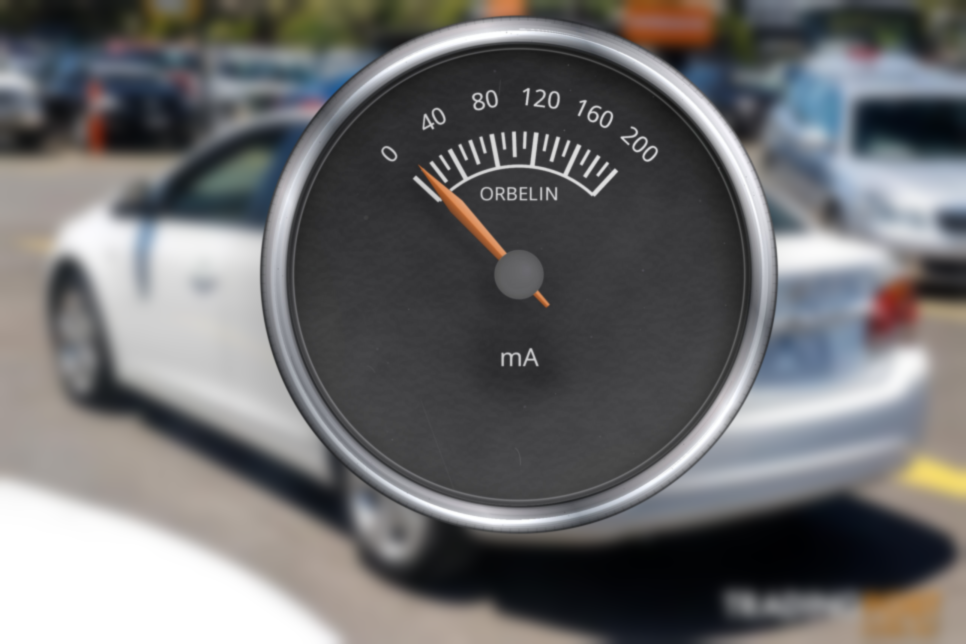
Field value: 10 mA
